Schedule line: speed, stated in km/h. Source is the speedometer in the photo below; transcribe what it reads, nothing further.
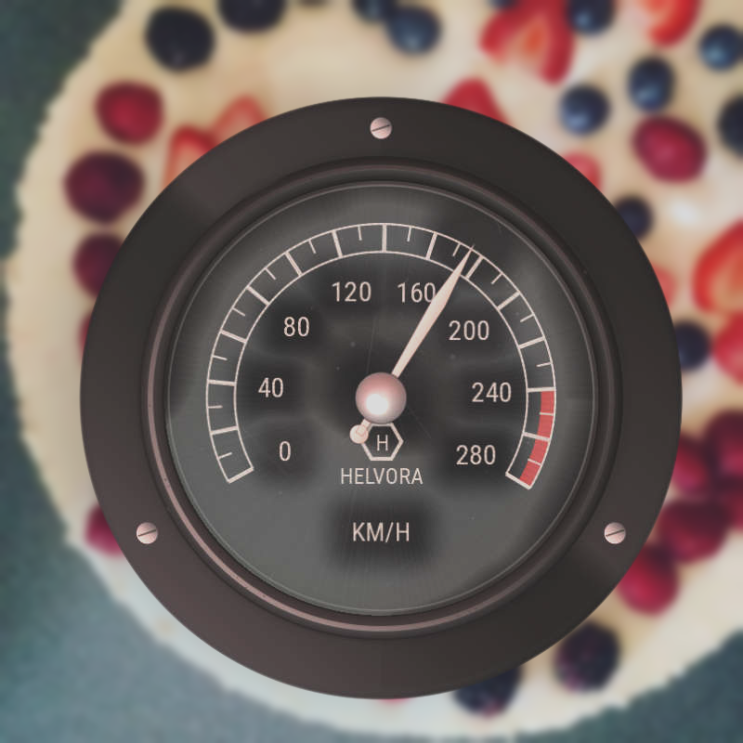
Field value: 175 km/h
